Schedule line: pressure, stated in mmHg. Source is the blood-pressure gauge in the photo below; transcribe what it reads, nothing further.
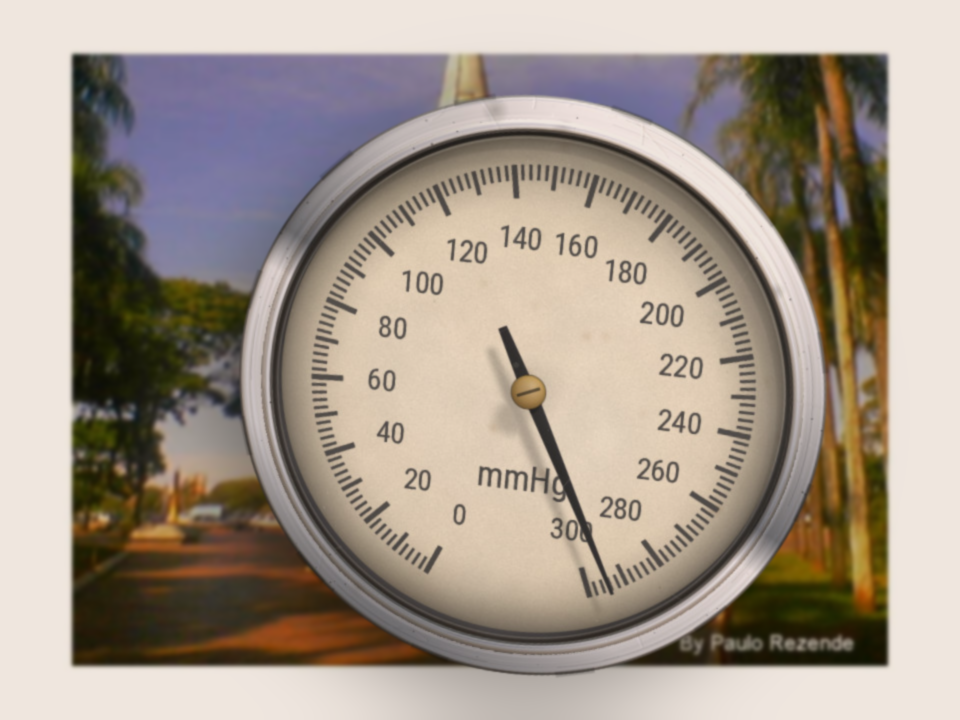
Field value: 294 mmHg
